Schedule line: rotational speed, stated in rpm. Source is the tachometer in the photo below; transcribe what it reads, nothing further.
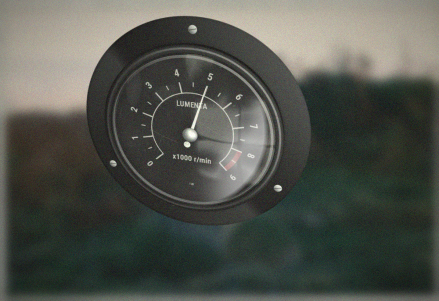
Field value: 5000 rpm
